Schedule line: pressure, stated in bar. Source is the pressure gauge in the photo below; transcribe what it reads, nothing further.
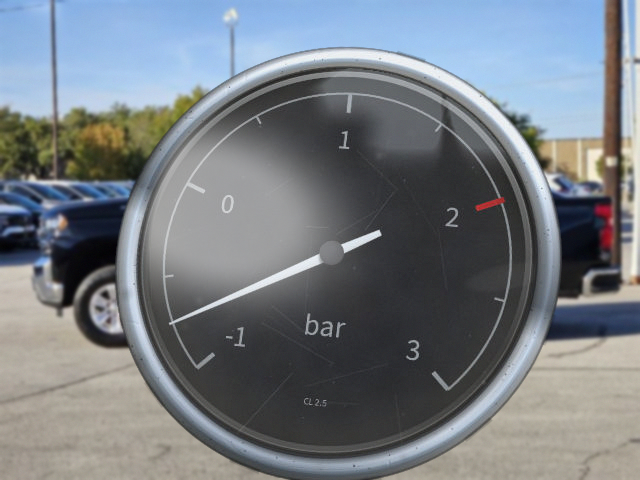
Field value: -0.75 bar
